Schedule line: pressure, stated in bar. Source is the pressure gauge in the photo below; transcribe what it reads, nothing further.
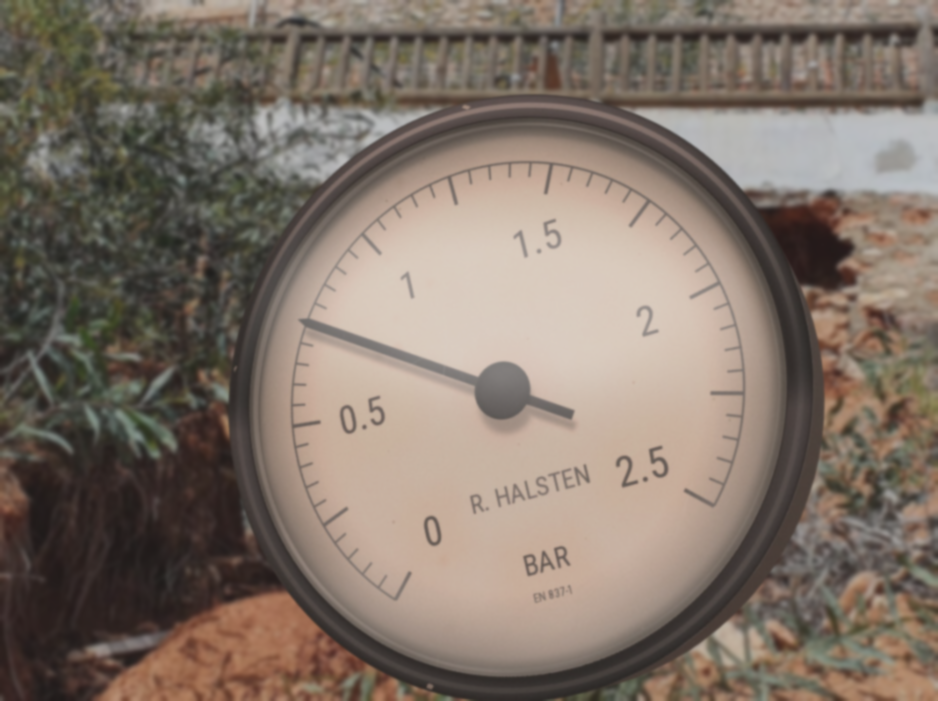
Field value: 0.75 bar
